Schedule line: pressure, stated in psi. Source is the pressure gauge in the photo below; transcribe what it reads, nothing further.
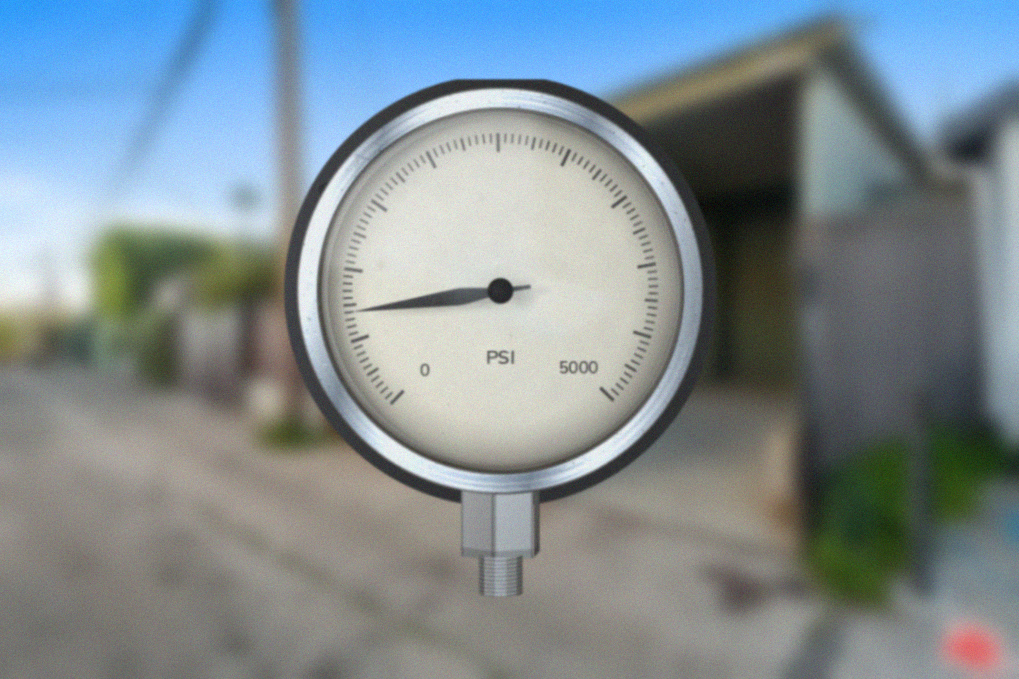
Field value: 700 psi
